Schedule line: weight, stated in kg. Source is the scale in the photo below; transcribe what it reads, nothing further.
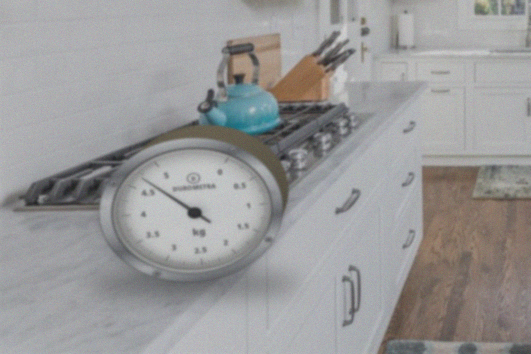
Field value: 4.75 kg
